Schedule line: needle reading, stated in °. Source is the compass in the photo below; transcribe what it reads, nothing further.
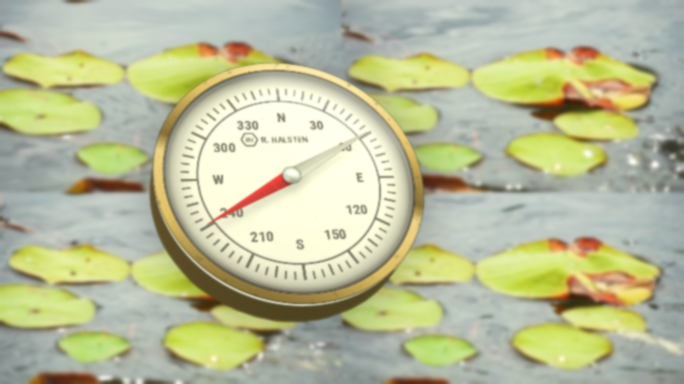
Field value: 240 °
